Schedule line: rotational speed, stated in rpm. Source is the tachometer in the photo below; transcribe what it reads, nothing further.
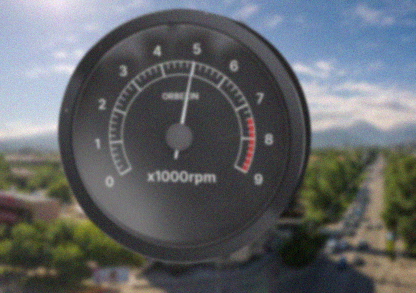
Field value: 5000 rpm
